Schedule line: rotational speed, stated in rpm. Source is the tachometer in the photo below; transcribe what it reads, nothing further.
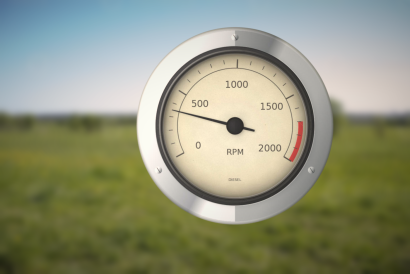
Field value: 350 rpm
